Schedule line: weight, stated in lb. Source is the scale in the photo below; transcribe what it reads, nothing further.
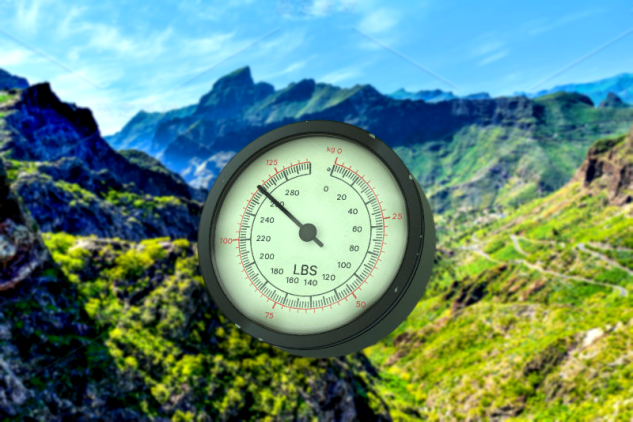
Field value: 260 lb
